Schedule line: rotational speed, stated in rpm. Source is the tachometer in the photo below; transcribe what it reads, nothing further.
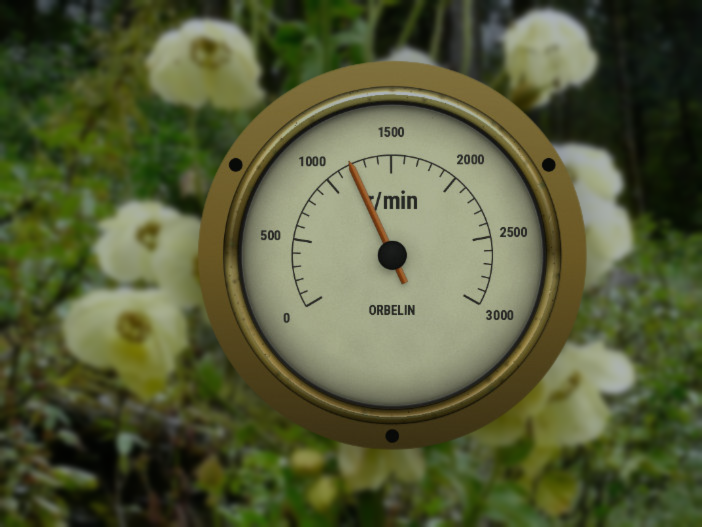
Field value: 1200 rpm
